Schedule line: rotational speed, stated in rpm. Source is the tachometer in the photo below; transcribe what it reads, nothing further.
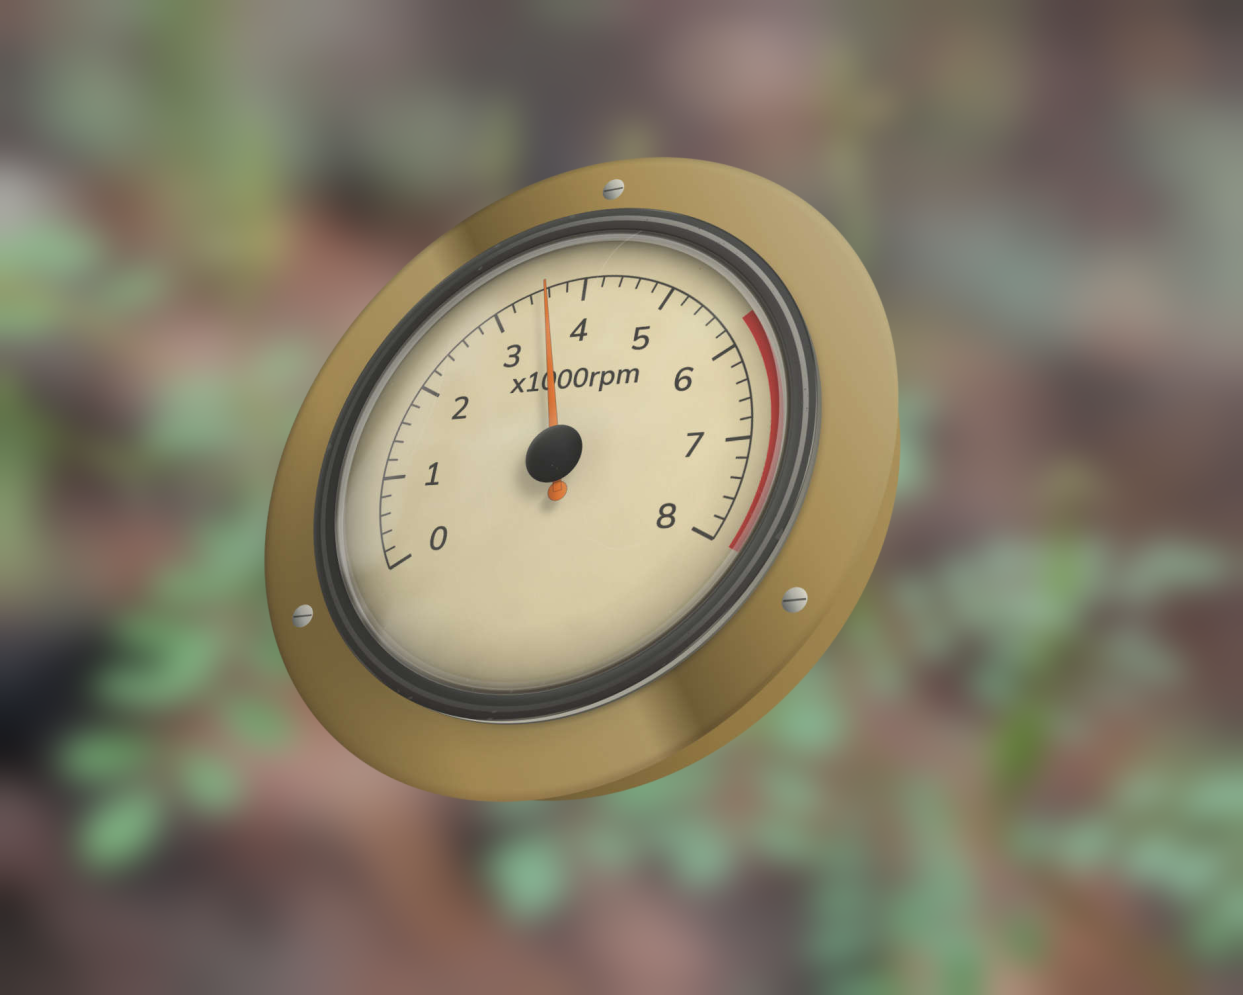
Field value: 3600 rpm
